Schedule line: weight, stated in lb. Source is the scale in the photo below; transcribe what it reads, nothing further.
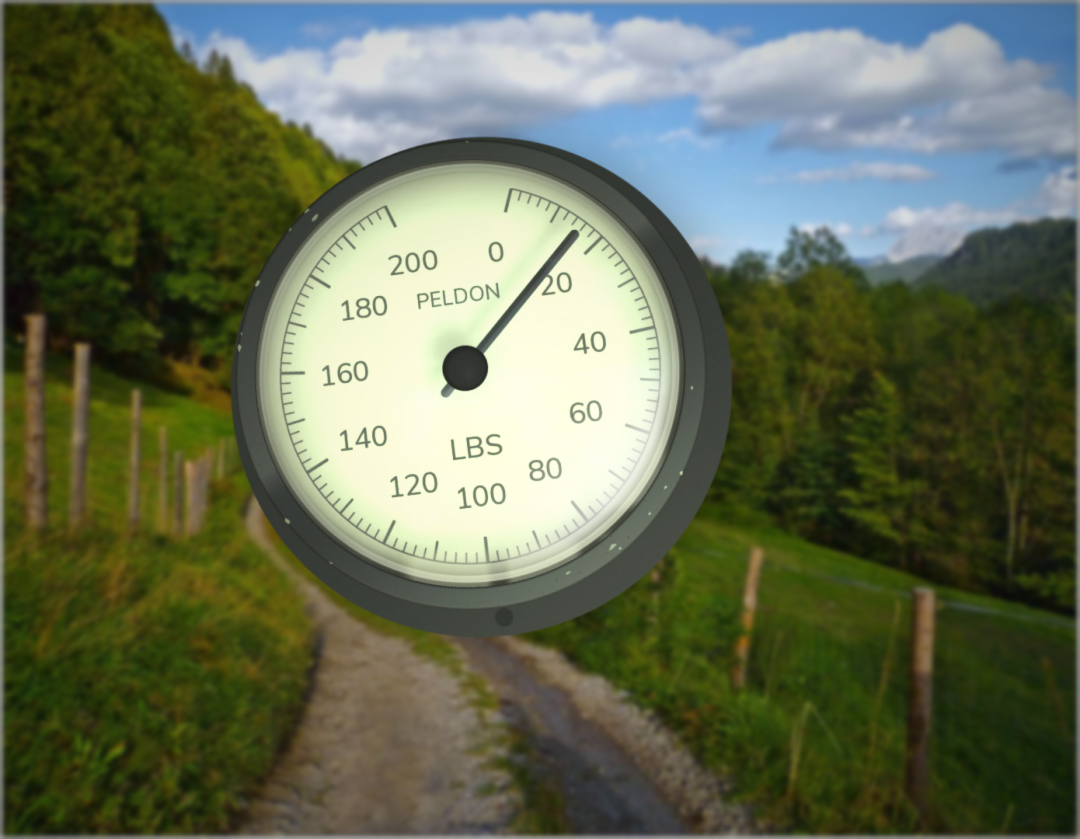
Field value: 16 lb
